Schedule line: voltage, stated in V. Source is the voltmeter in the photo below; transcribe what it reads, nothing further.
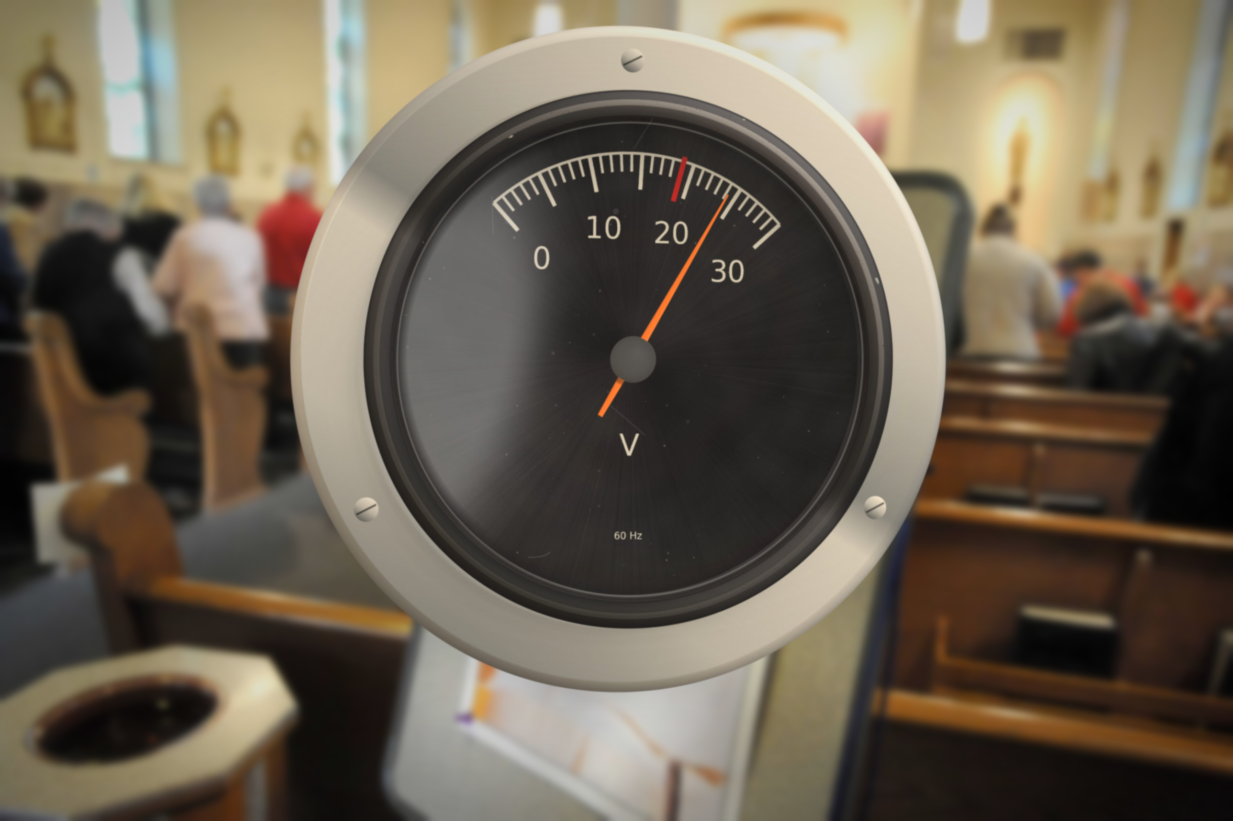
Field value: 24 V
